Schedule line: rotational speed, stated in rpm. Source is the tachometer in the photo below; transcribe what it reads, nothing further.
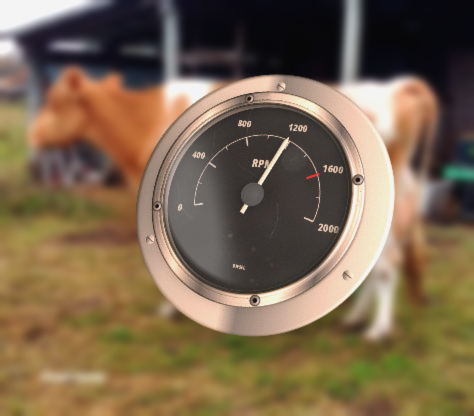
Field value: 1200 rpm
